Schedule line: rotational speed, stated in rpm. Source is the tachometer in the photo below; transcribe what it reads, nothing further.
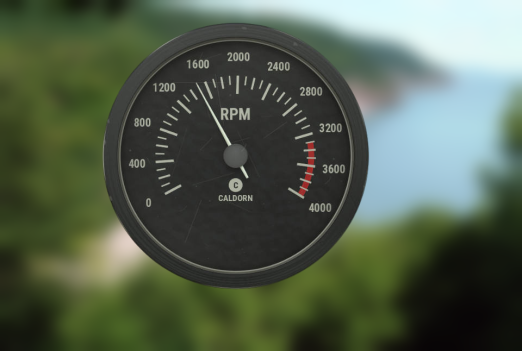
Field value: 1500 rpm
